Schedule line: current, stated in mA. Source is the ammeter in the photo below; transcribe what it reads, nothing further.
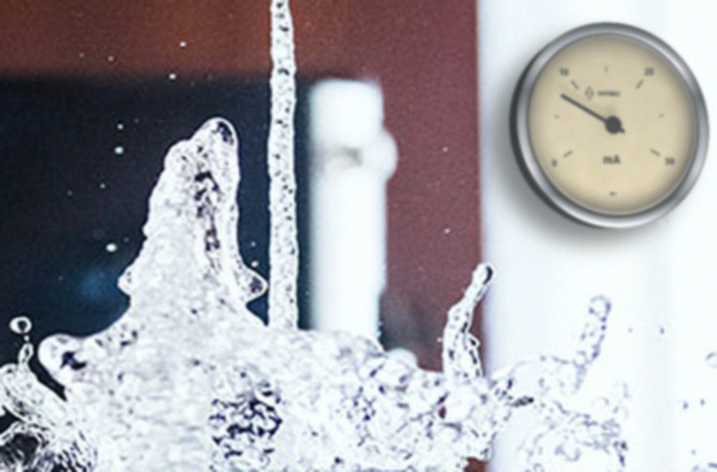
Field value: 7.5 mA
